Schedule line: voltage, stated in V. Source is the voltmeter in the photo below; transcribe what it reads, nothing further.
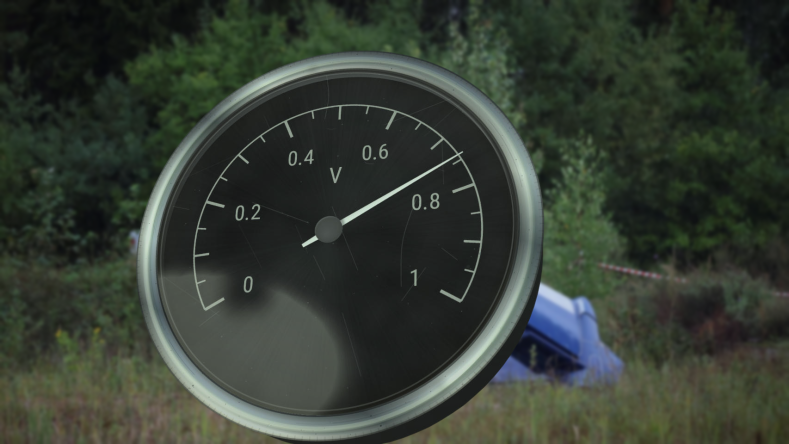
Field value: 0.75 V
